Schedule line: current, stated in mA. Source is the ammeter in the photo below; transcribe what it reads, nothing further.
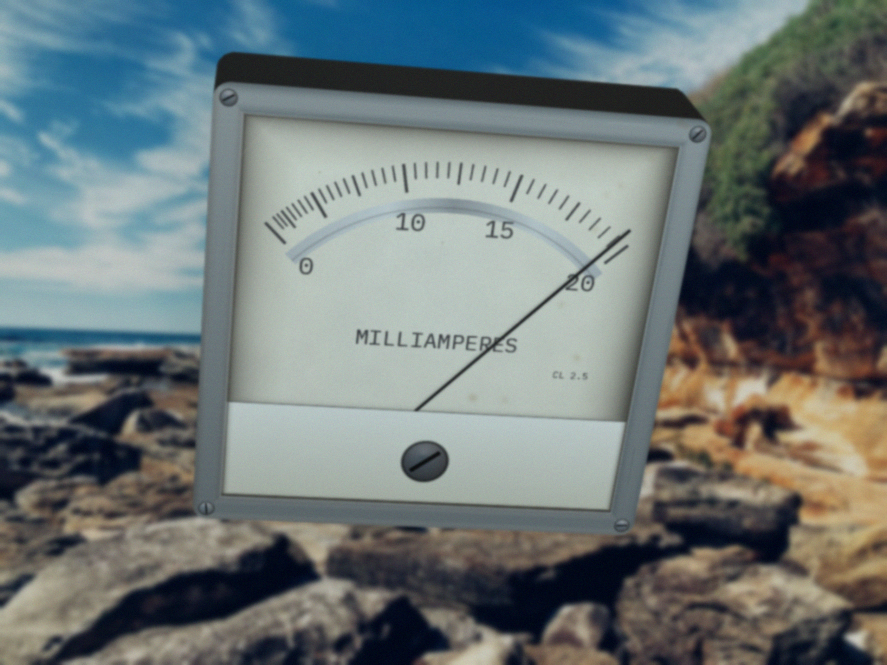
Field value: 19.5 mA
